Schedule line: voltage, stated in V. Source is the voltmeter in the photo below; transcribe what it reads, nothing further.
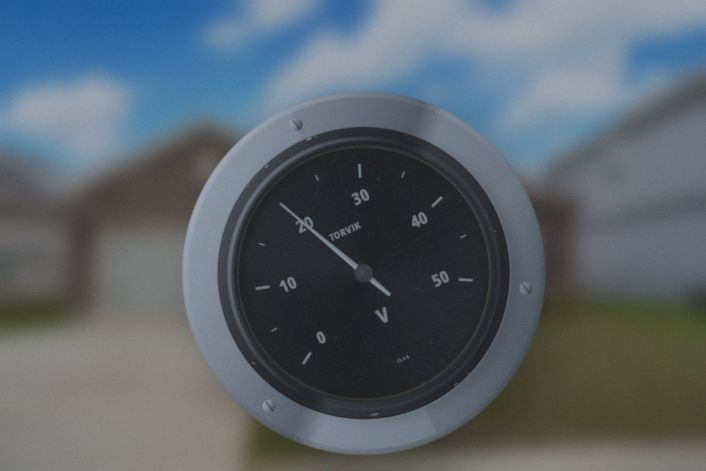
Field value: 20 V
